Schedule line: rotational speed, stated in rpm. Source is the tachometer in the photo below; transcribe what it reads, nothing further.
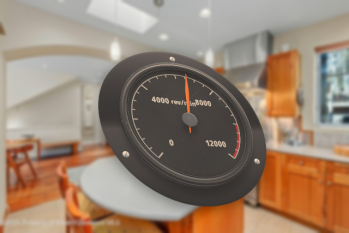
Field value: 6500 rpm
